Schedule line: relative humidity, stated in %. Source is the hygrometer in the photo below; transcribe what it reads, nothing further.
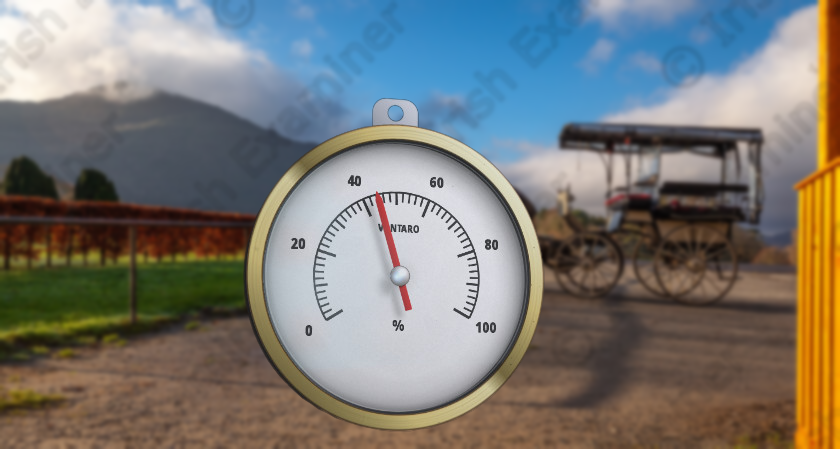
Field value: 44 %
